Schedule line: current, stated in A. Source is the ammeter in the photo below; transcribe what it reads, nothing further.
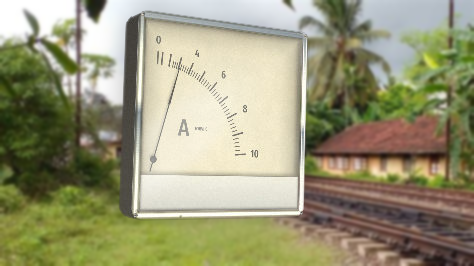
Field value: 3 A
